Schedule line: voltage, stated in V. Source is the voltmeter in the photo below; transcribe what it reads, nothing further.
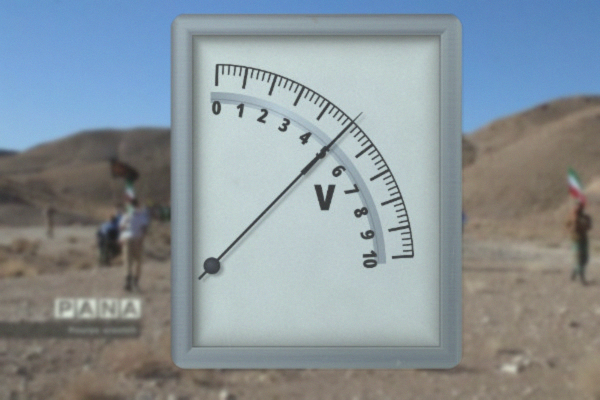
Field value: 5 V
